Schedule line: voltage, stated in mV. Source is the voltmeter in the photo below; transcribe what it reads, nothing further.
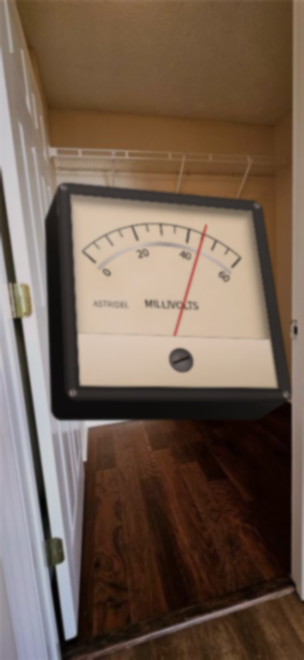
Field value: 45 mV
